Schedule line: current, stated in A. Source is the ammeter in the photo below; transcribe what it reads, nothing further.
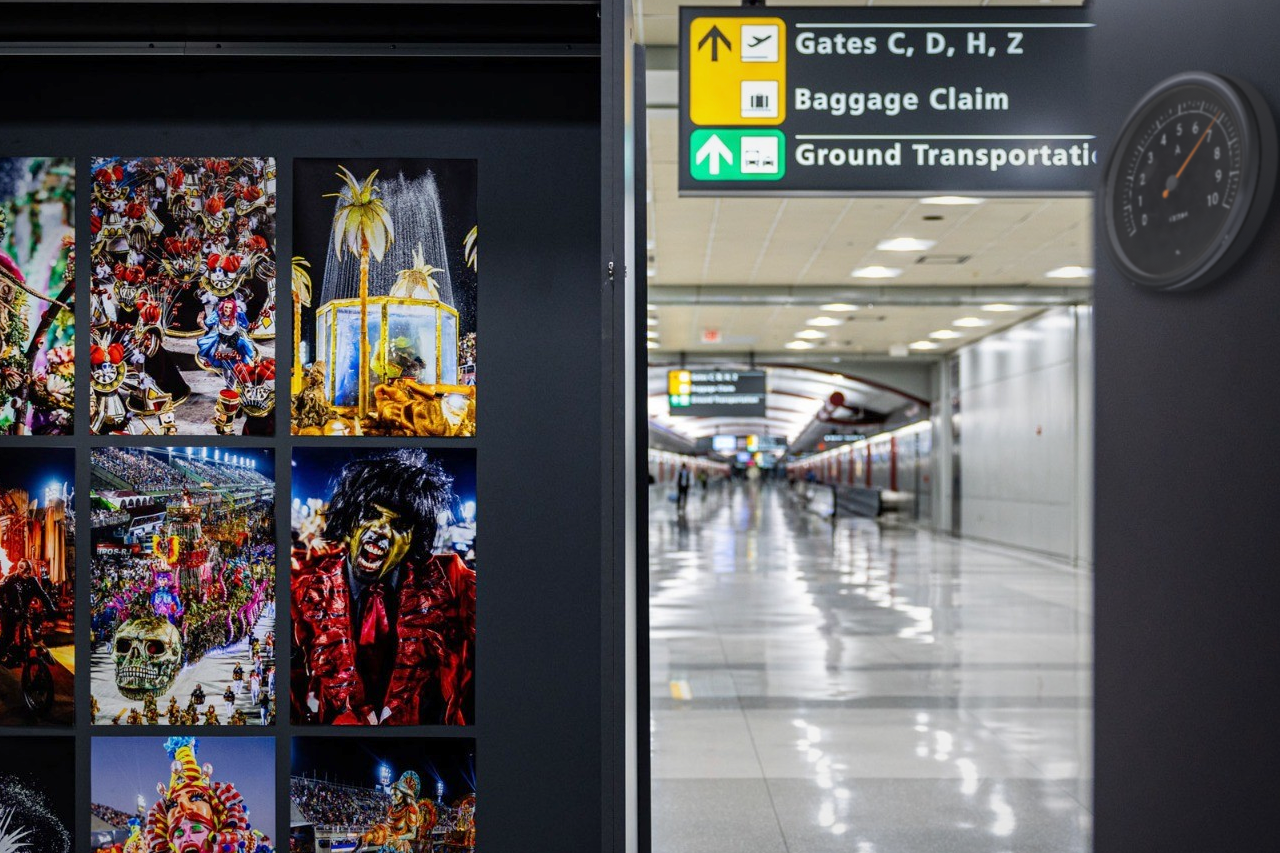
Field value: 7 A
